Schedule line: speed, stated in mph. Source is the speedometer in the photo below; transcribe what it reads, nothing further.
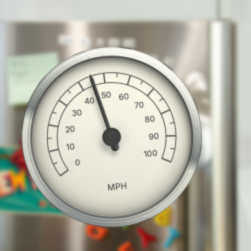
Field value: 45 mph
